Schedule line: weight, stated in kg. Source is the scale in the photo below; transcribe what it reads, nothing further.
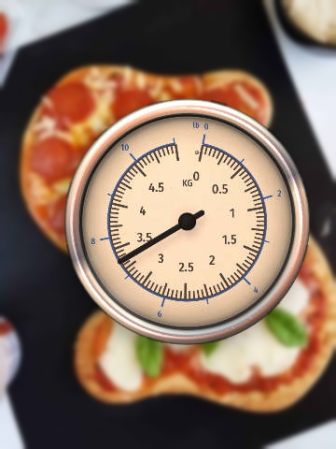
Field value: 3.35 kg
